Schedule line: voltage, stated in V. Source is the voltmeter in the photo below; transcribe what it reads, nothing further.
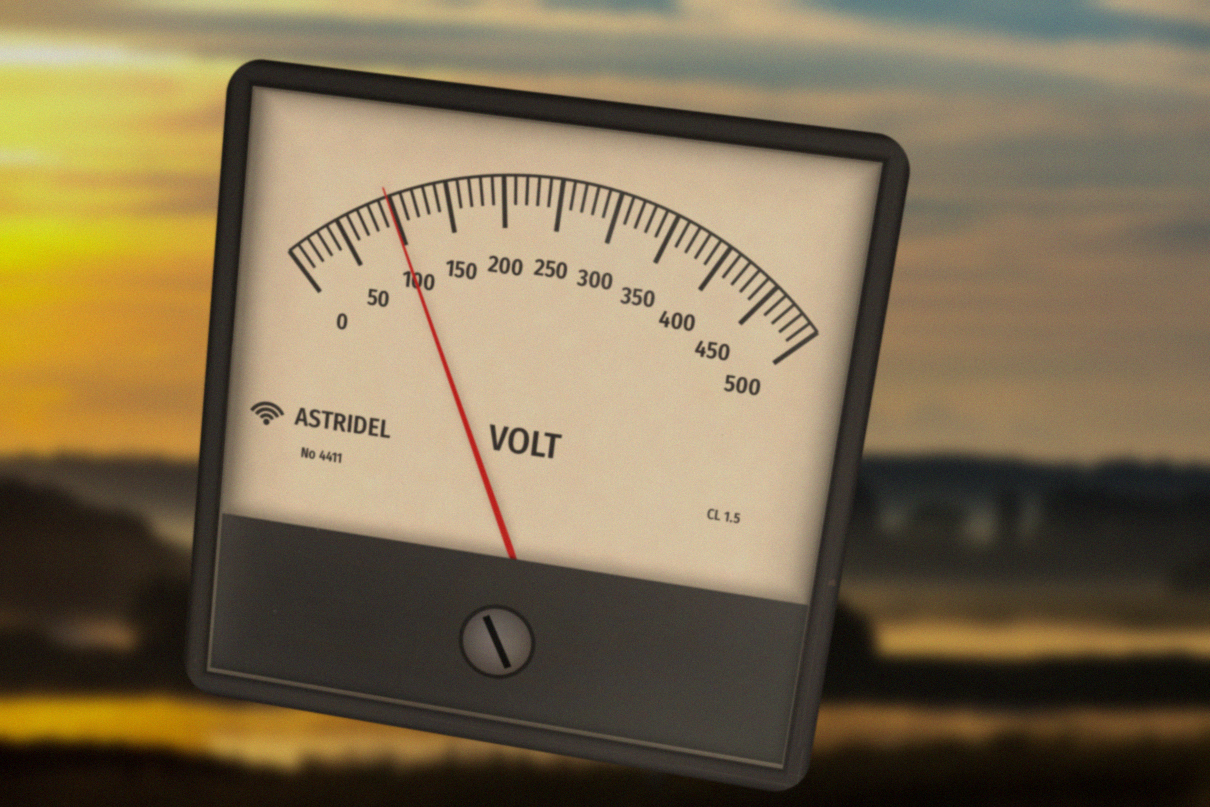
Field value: 100 V
